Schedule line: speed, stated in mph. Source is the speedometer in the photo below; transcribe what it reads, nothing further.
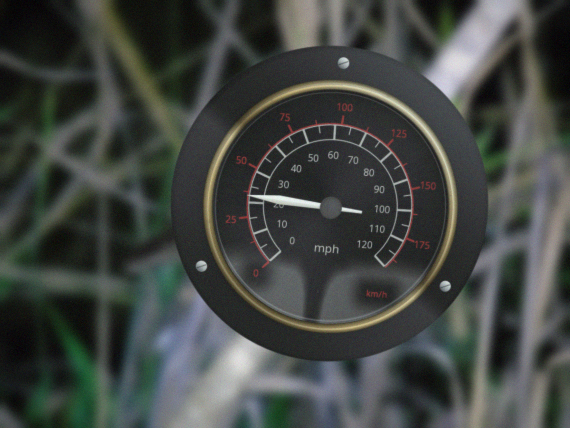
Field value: 22.5 mph
